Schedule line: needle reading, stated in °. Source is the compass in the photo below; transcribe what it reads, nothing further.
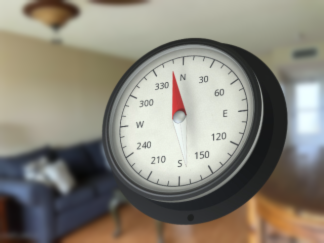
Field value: 350 °
